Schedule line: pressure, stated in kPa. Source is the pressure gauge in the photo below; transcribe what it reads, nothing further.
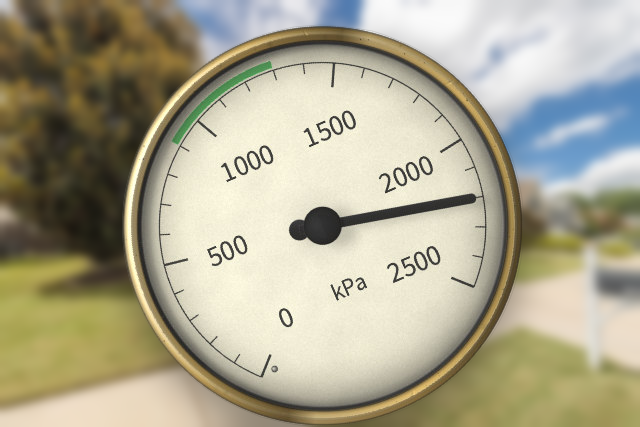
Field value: 2200 kPa
